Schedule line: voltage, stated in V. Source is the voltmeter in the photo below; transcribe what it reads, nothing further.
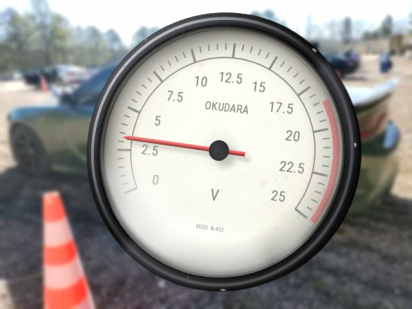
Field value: 3.25 V
